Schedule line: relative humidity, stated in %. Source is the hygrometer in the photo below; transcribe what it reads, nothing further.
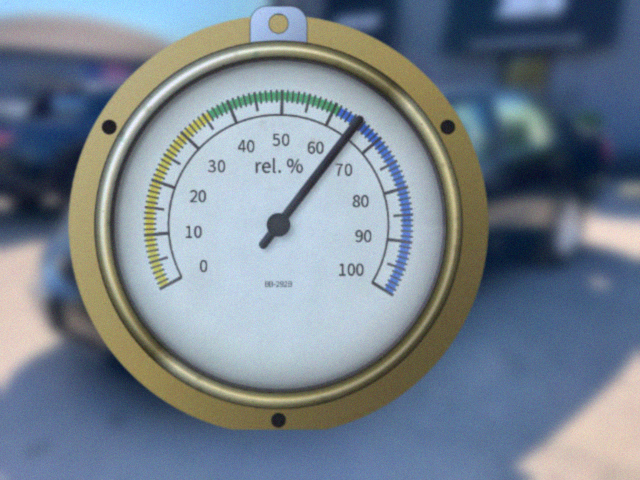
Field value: 65 %
